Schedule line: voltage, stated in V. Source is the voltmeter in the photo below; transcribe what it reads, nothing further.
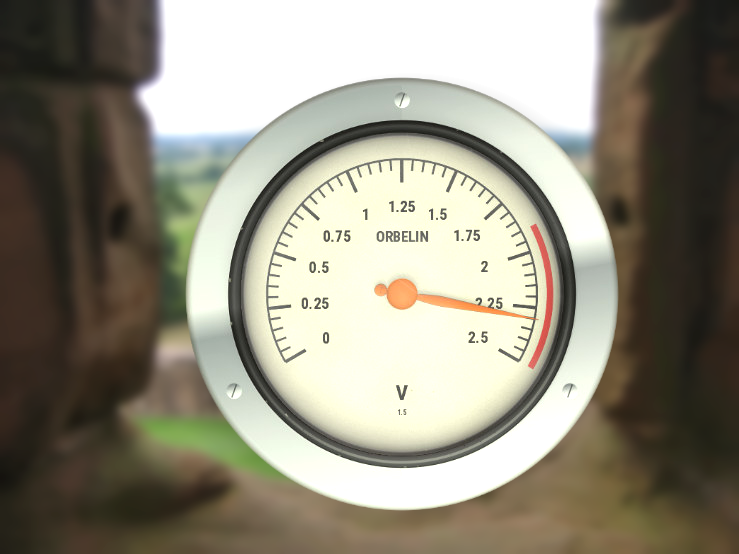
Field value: 2.3 V
